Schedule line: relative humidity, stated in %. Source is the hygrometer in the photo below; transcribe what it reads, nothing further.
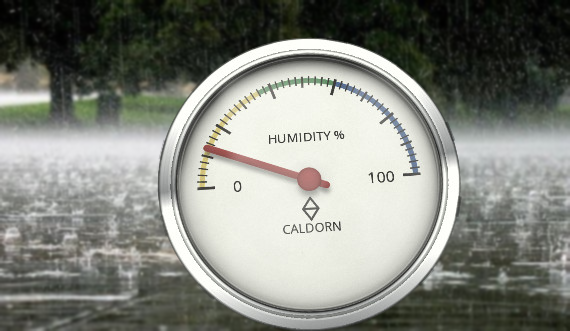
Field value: 12 %
